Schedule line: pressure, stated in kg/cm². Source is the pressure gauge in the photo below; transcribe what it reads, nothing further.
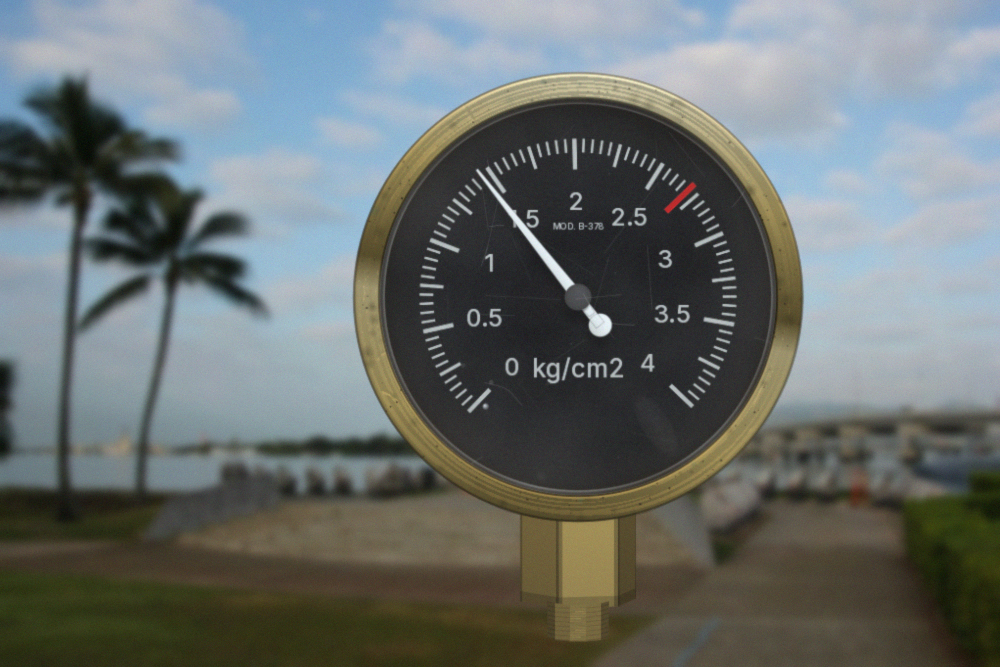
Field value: 1.45 kg/cm²
